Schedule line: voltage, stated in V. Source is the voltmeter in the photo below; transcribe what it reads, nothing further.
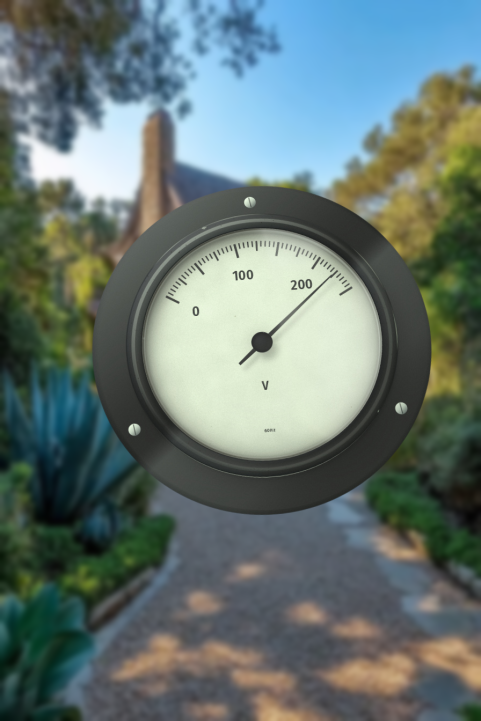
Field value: 225 V
